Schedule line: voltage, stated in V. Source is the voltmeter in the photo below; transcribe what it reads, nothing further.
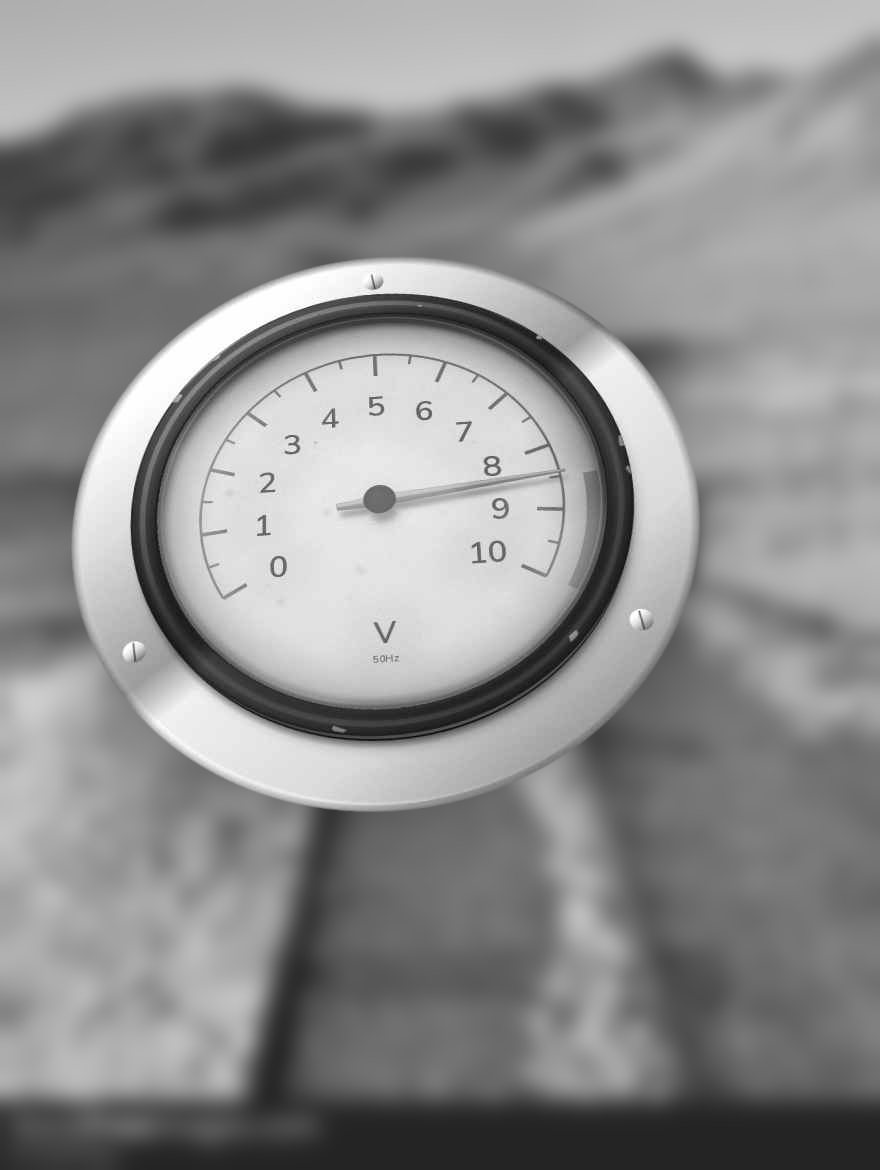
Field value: 8.5 V
